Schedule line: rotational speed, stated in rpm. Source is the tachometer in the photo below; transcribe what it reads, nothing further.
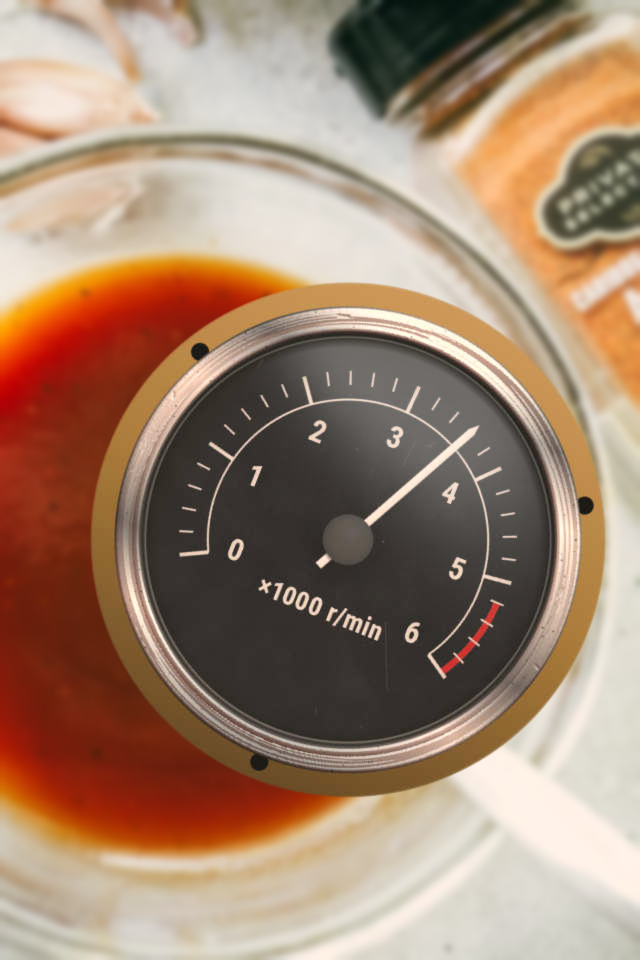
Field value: 3600 rpm
